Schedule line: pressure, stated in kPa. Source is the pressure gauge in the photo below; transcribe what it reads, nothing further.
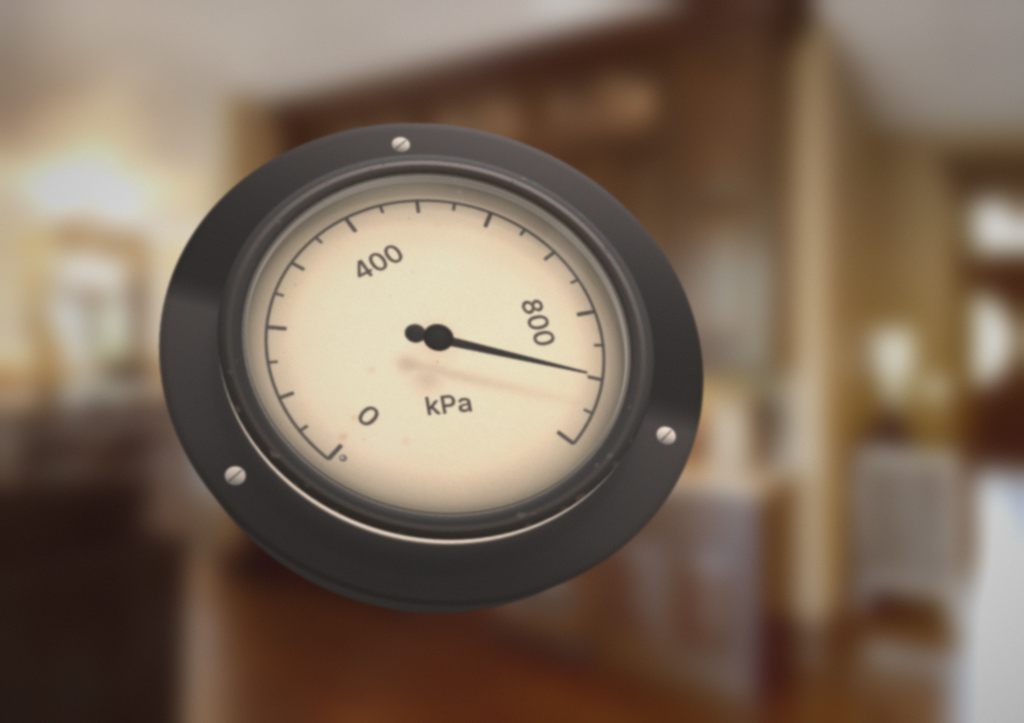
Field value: 900 kPa
